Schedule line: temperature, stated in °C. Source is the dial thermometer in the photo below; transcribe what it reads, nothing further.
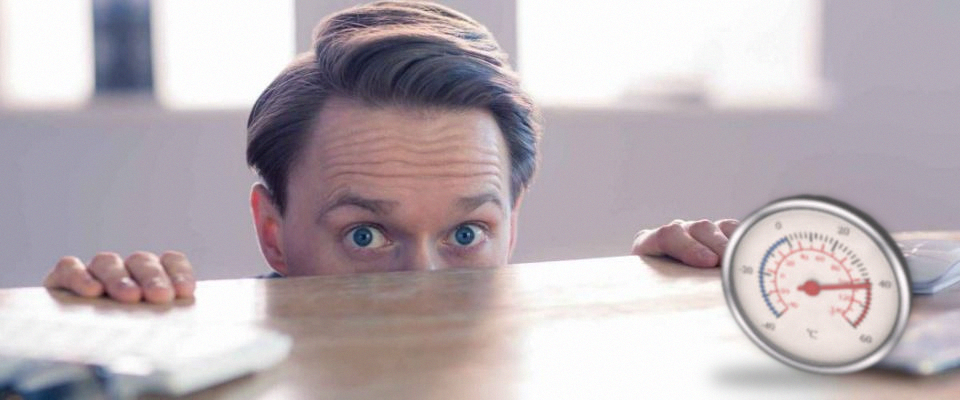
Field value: 40 °C
